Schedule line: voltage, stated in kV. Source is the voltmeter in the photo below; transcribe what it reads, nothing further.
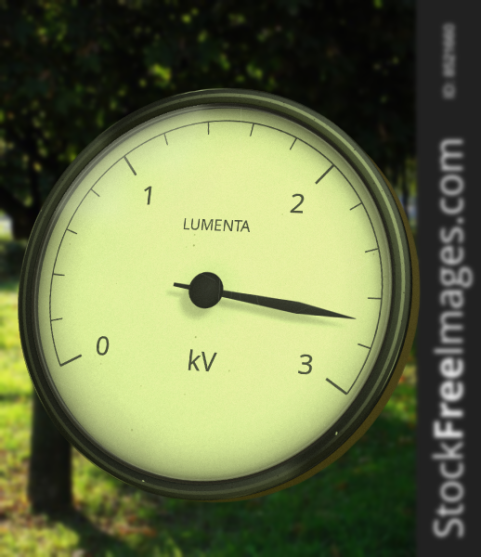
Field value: 2.7 kV
